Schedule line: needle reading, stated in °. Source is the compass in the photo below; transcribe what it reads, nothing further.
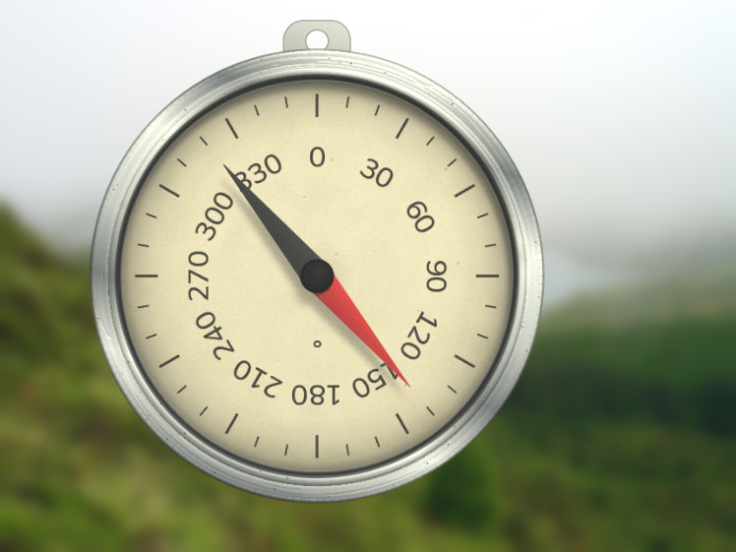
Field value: 140 °
